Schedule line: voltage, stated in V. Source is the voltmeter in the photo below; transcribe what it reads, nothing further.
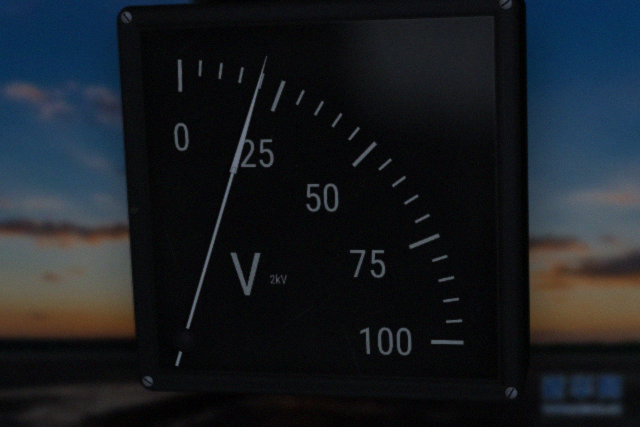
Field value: 20 V
